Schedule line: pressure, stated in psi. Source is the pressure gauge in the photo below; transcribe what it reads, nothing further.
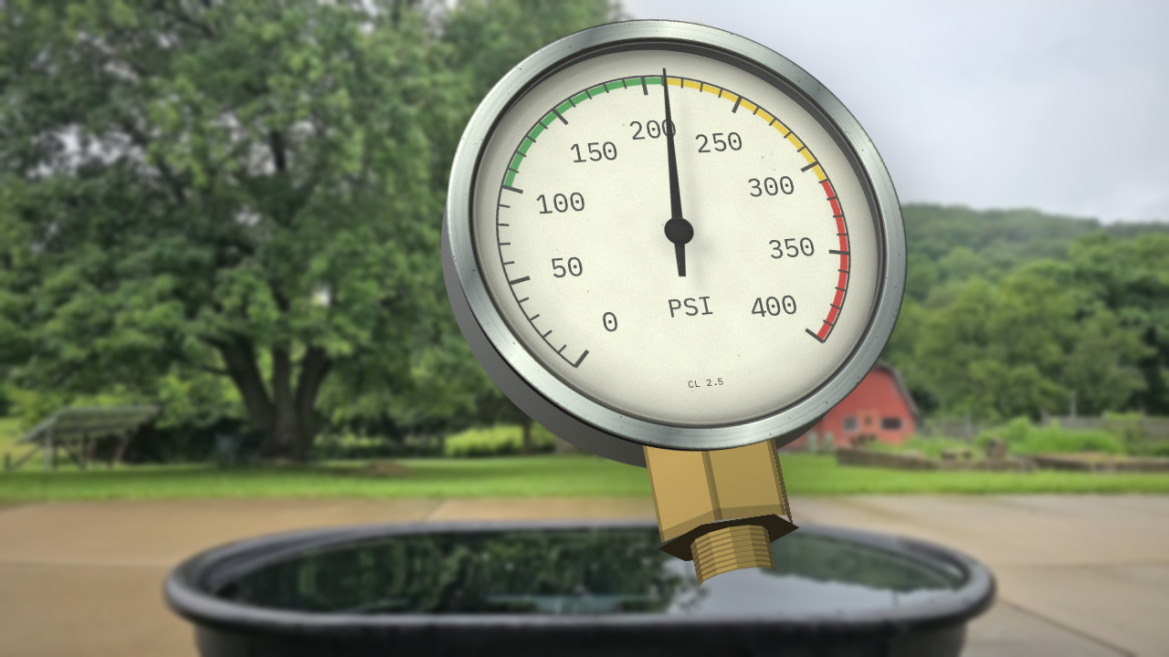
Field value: 210 psi
